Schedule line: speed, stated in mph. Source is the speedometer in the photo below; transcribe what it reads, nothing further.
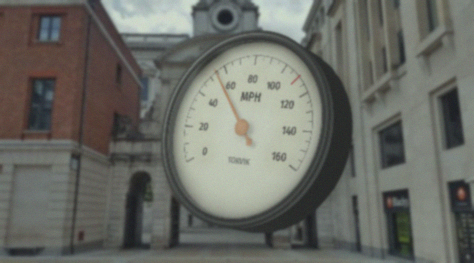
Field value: 55 mph
